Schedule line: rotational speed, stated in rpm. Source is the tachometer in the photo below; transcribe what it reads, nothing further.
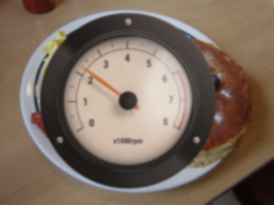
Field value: 2250 rpm
